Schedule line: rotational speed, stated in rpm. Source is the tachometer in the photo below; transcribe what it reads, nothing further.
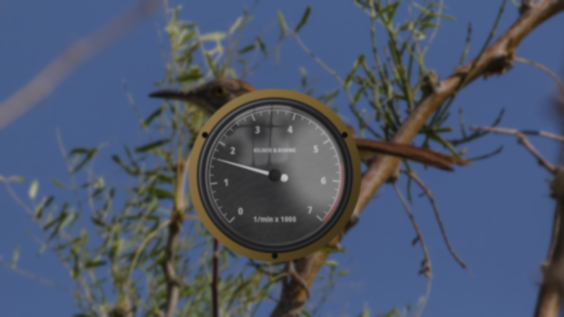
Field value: 1600 rpm
